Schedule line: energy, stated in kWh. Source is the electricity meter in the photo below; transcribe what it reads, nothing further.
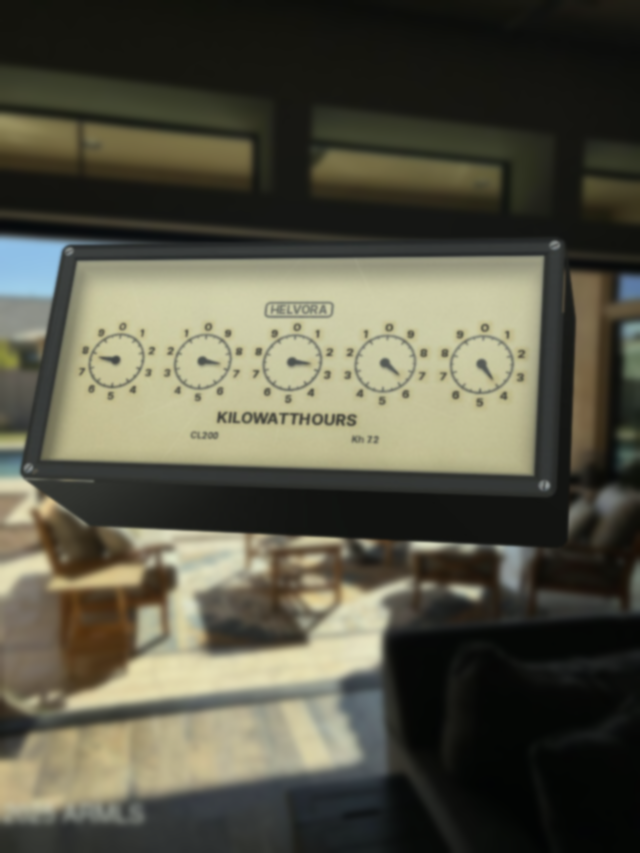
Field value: 77264 kWh
